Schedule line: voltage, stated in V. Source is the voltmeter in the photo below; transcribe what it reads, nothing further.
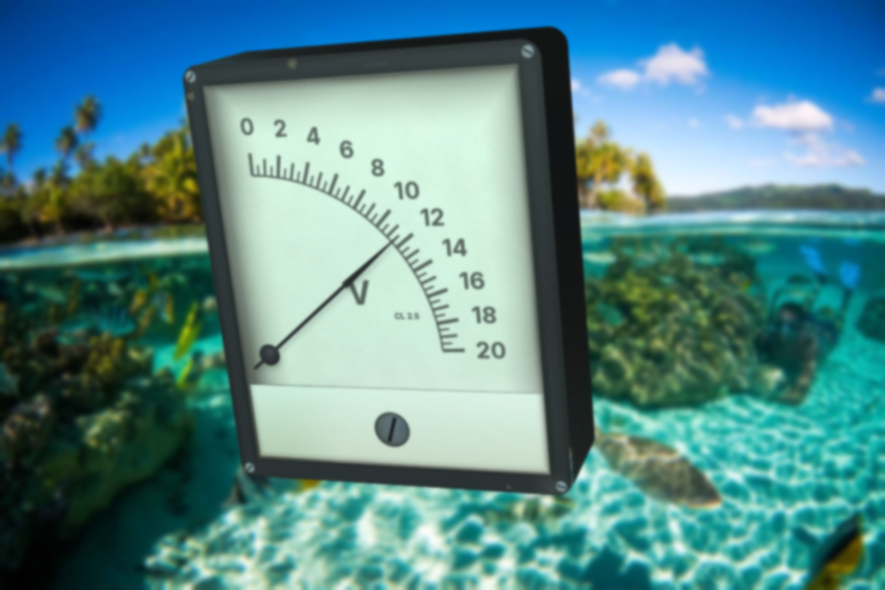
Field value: 11.5 V
